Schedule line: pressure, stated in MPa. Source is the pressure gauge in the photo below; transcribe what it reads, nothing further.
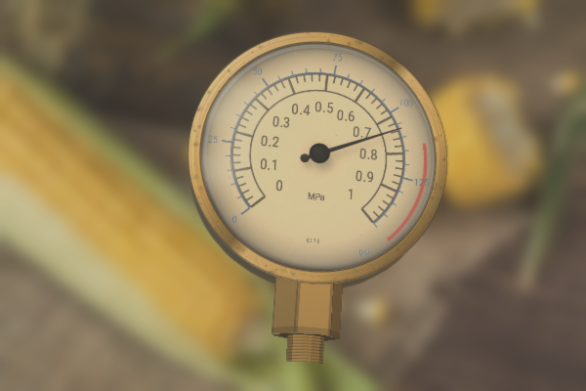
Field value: 0.74 MPa
